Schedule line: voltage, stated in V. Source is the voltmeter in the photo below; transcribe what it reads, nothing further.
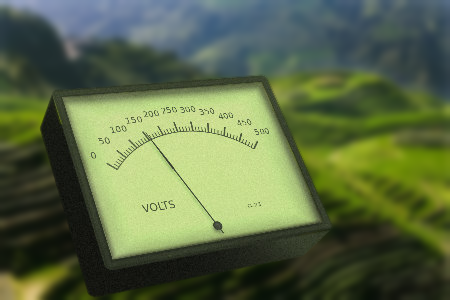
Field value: 150 V
